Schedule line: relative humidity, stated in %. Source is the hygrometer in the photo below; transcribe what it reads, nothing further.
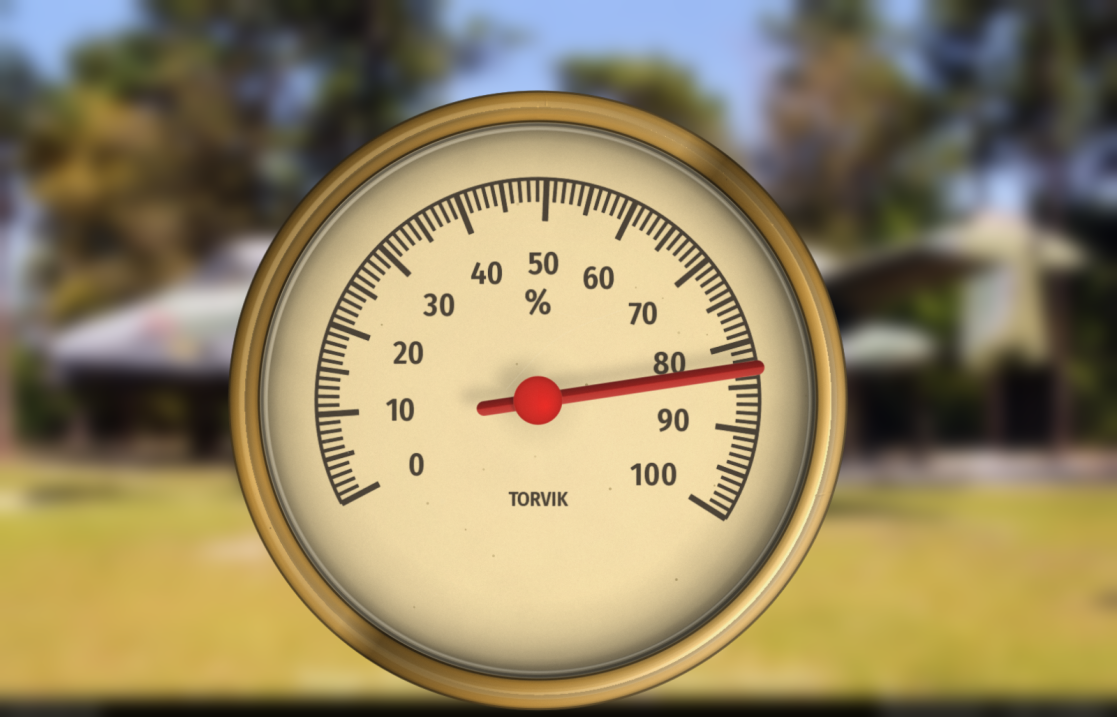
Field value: 83 %
